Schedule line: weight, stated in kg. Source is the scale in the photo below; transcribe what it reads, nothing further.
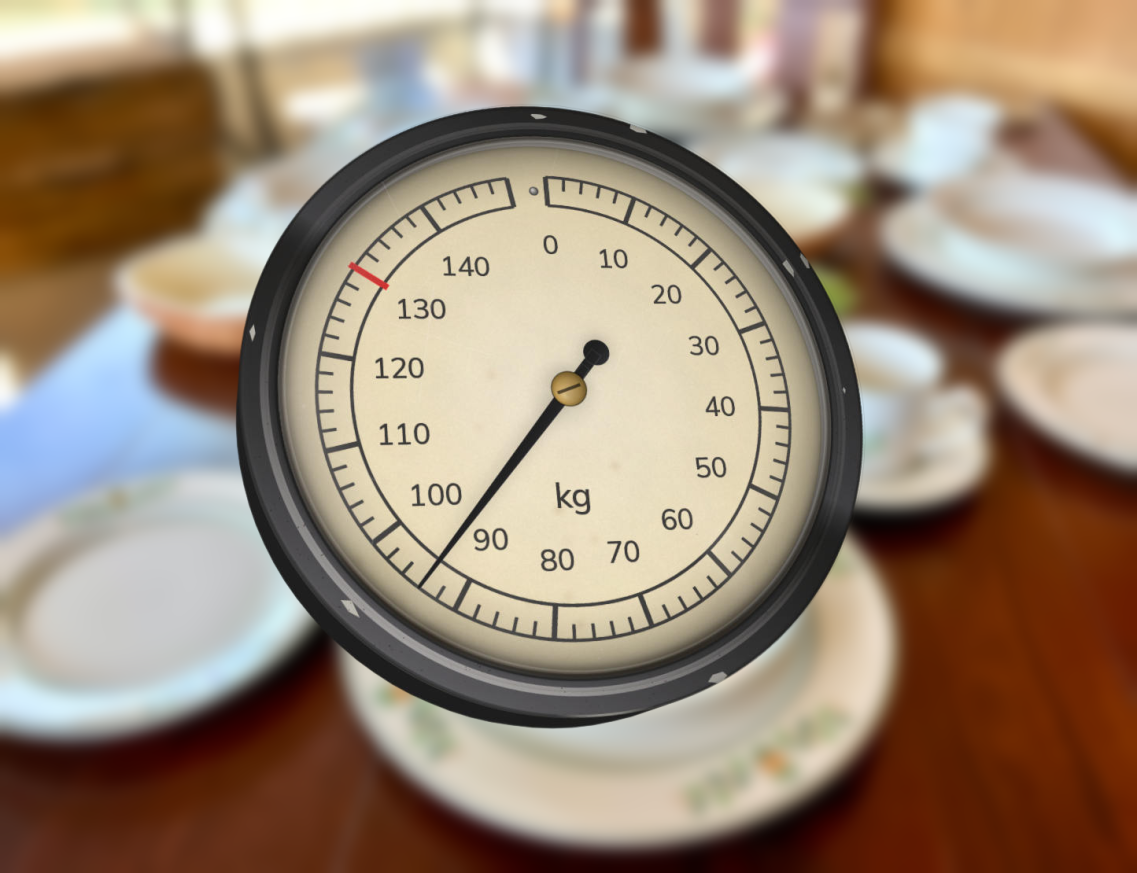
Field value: 94 kg
